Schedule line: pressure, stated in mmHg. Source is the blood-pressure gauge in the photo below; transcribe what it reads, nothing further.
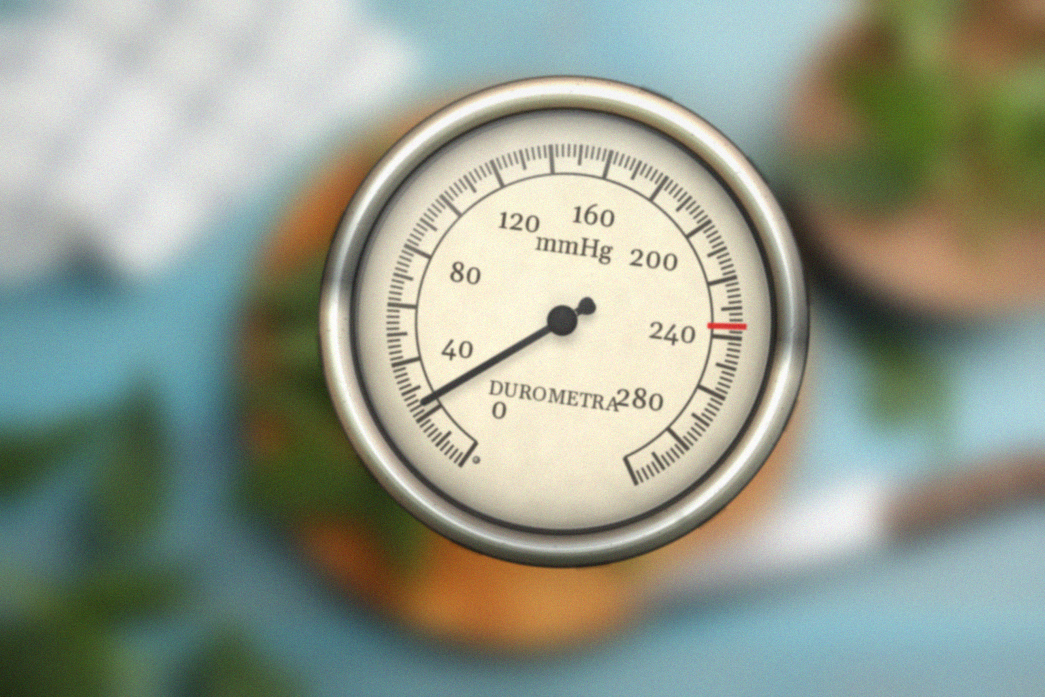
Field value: 24 mmHg
